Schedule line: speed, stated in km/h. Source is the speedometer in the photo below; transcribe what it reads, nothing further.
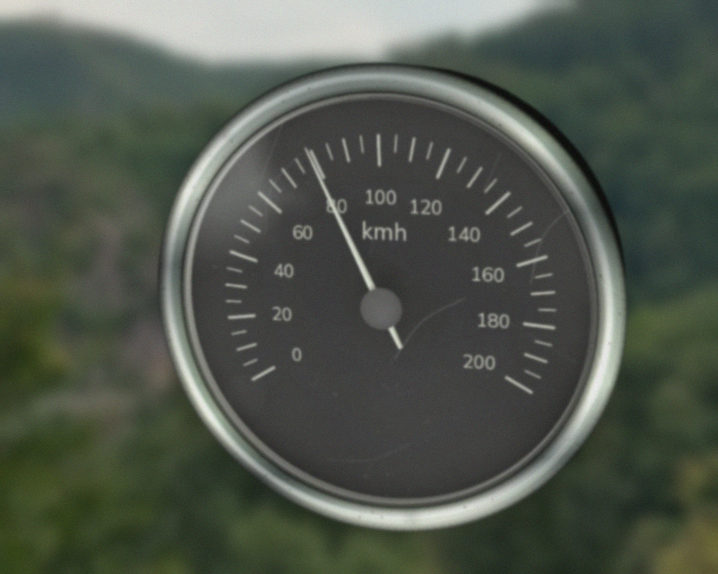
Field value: 80 km/h
